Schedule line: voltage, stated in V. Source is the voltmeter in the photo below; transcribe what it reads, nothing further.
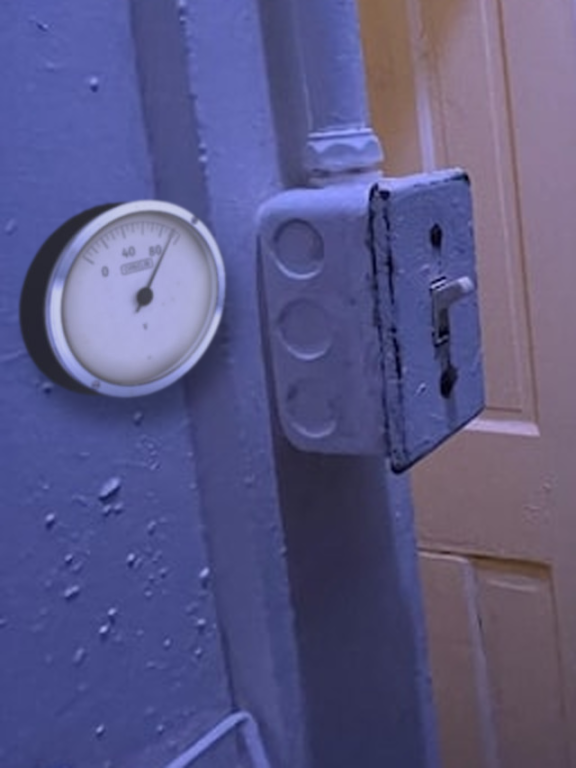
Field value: 90 V
